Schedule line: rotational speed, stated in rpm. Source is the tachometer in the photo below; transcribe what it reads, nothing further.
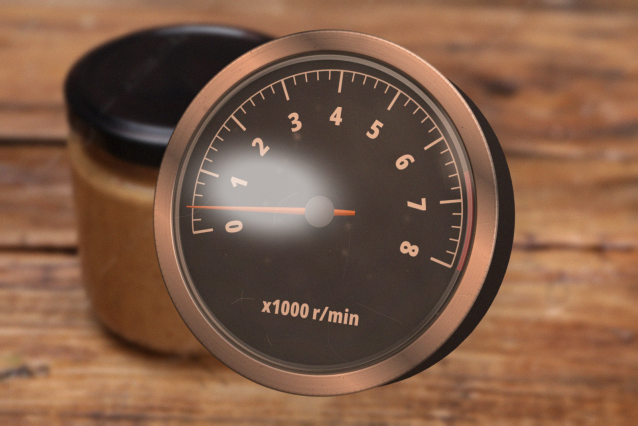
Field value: 400 rpm
